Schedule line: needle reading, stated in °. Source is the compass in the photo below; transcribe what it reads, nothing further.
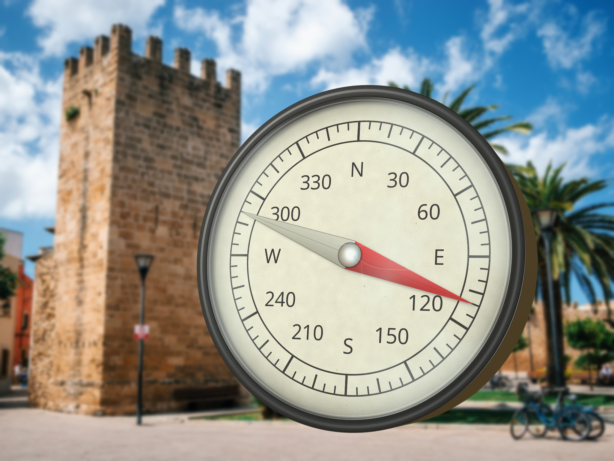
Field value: 110 °
